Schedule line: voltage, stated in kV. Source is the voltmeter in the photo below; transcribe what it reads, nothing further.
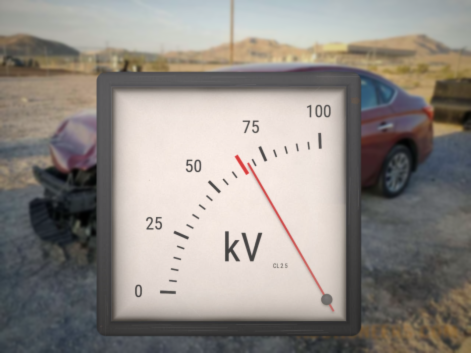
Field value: 67.5 kV
